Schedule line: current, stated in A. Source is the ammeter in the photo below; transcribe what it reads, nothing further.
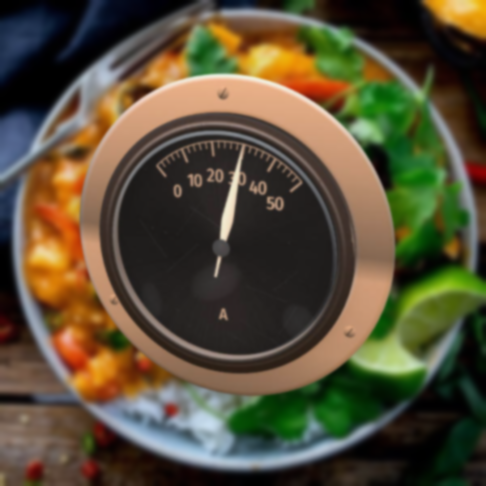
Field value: 30 A
